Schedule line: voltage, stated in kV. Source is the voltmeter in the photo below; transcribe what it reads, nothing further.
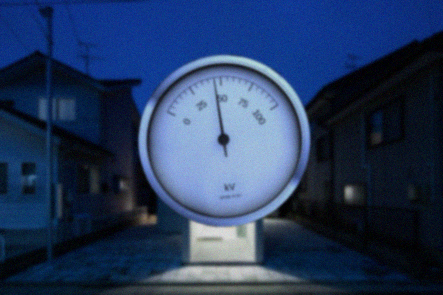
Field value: 45 kV
